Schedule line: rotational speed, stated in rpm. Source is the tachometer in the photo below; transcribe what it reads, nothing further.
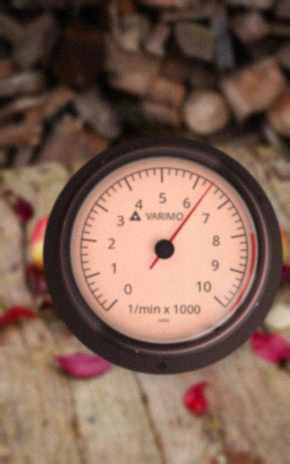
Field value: 6400 rpm
